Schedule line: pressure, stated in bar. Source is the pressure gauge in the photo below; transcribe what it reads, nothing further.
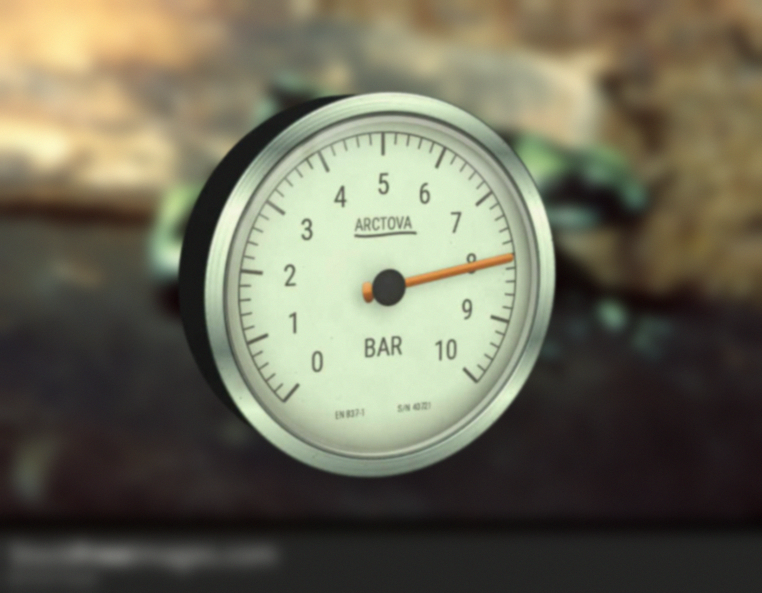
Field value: 8 bar
